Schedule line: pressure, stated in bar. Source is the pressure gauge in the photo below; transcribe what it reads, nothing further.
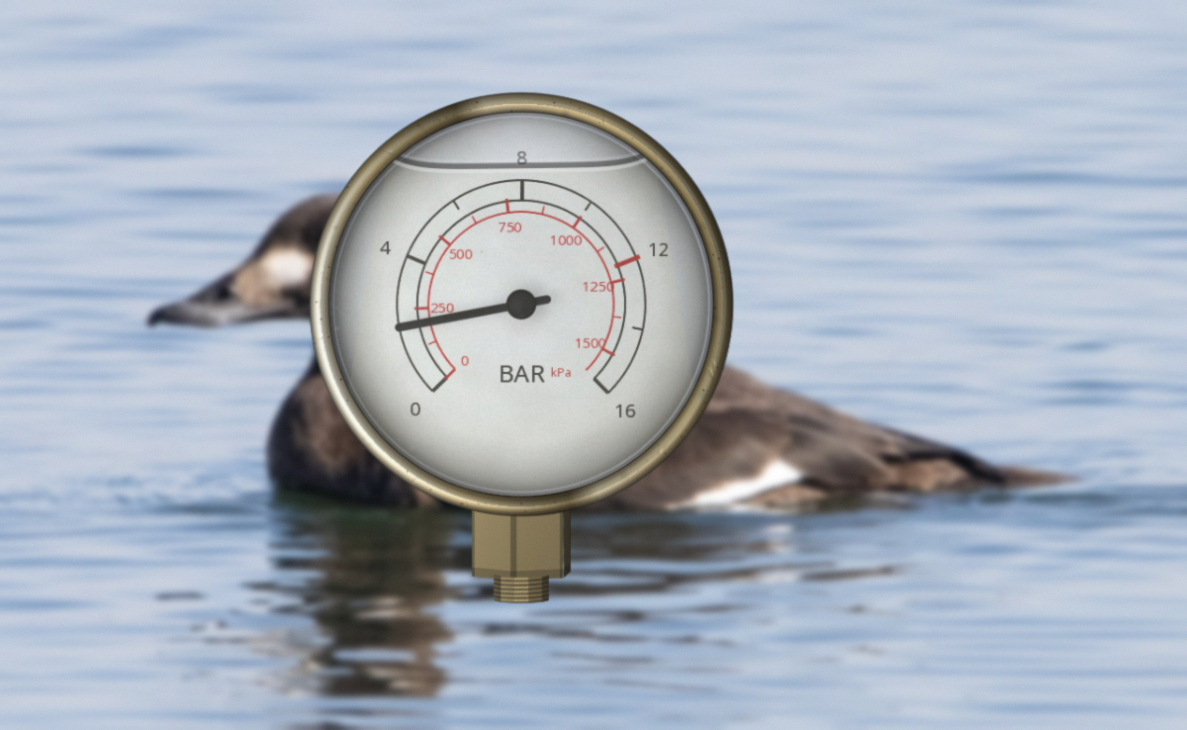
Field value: 2 bar
